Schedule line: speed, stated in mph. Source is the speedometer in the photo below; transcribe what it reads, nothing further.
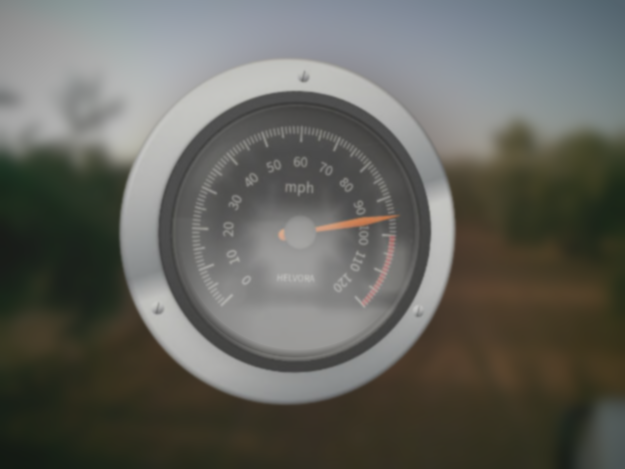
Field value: 95 mph
